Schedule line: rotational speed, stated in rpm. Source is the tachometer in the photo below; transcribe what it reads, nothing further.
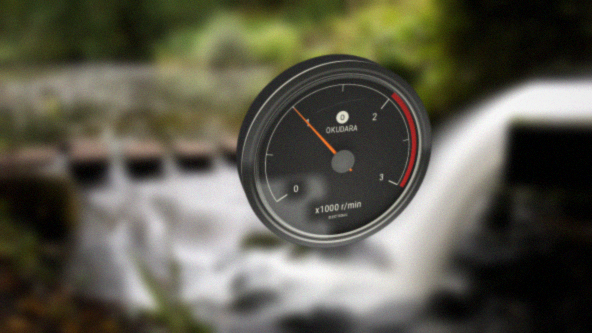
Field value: 1000 rpm
